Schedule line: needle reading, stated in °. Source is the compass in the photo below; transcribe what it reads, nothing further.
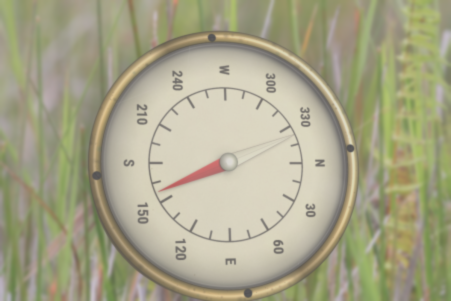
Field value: 157.5 °
